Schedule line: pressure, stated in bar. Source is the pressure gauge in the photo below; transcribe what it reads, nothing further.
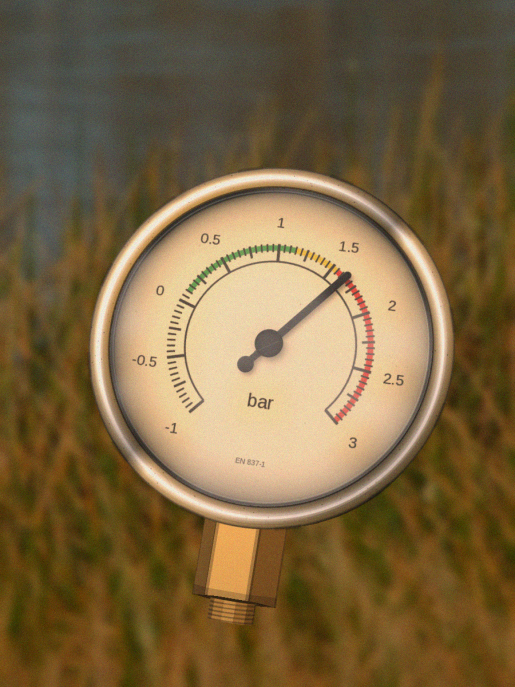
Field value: 1.65 bar
